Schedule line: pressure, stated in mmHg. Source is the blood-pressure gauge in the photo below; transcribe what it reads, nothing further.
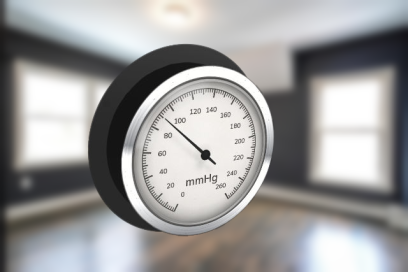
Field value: 90 mmHg
